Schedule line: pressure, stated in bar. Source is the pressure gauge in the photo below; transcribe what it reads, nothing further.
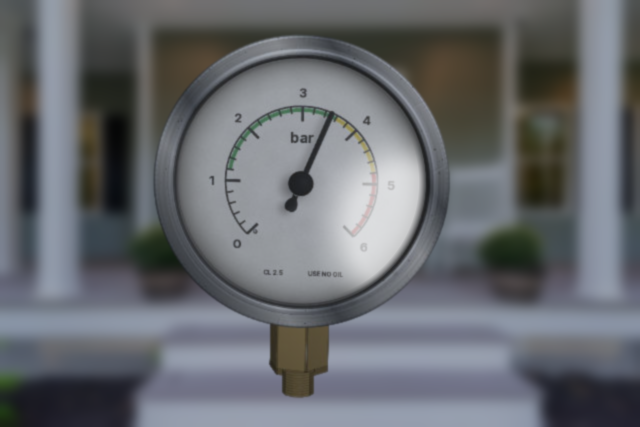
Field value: 3.5 bar
